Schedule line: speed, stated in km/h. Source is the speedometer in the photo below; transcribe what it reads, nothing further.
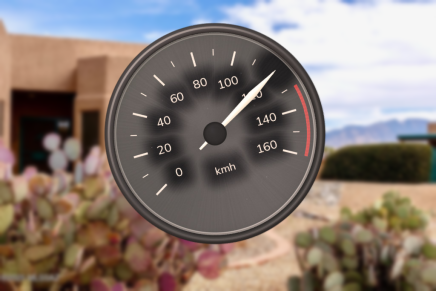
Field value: 120 km/h
